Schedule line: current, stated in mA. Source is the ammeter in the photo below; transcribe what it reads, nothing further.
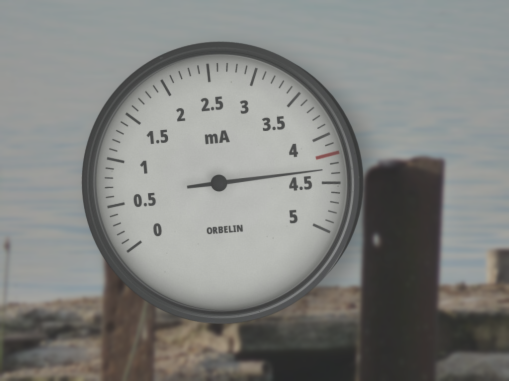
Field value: 4.35 mA
